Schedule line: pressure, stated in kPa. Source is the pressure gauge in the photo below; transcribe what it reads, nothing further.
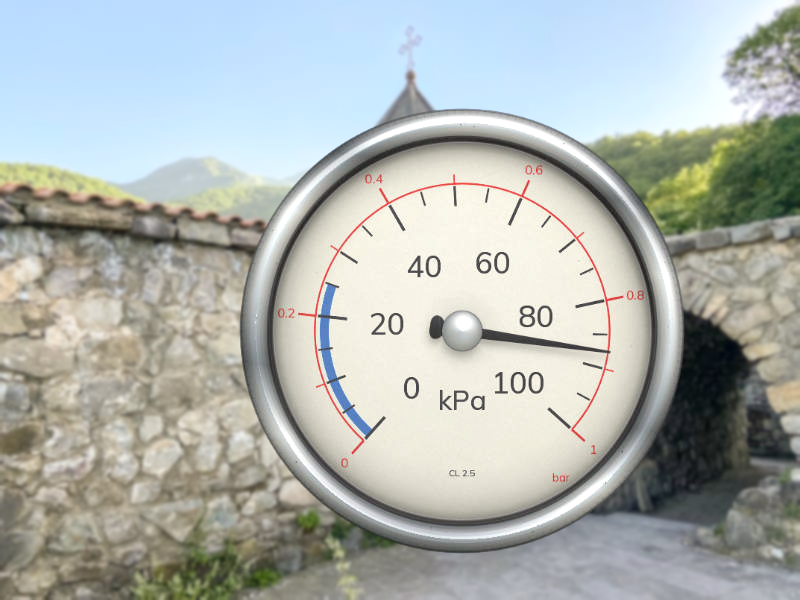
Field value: 87.5 kPa
